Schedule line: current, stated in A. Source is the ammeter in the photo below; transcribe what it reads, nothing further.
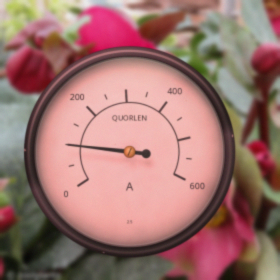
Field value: 100 A
